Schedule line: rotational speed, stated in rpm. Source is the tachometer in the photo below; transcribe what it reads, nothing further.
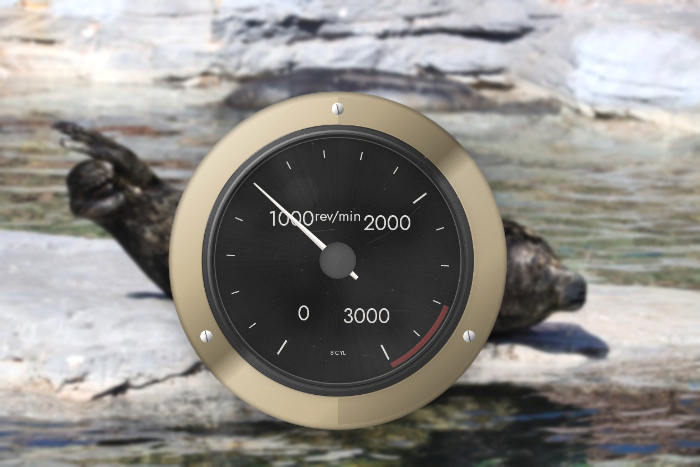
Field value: 1000 rpm
